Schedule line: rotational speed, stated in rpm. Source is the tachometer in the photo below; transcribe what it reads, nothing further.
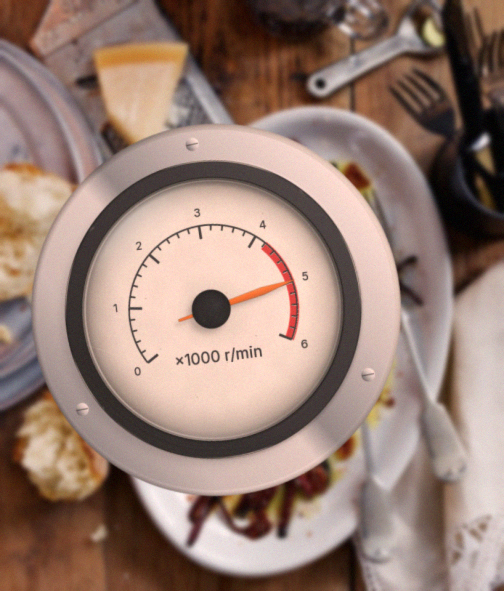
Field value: 5000 rpm
